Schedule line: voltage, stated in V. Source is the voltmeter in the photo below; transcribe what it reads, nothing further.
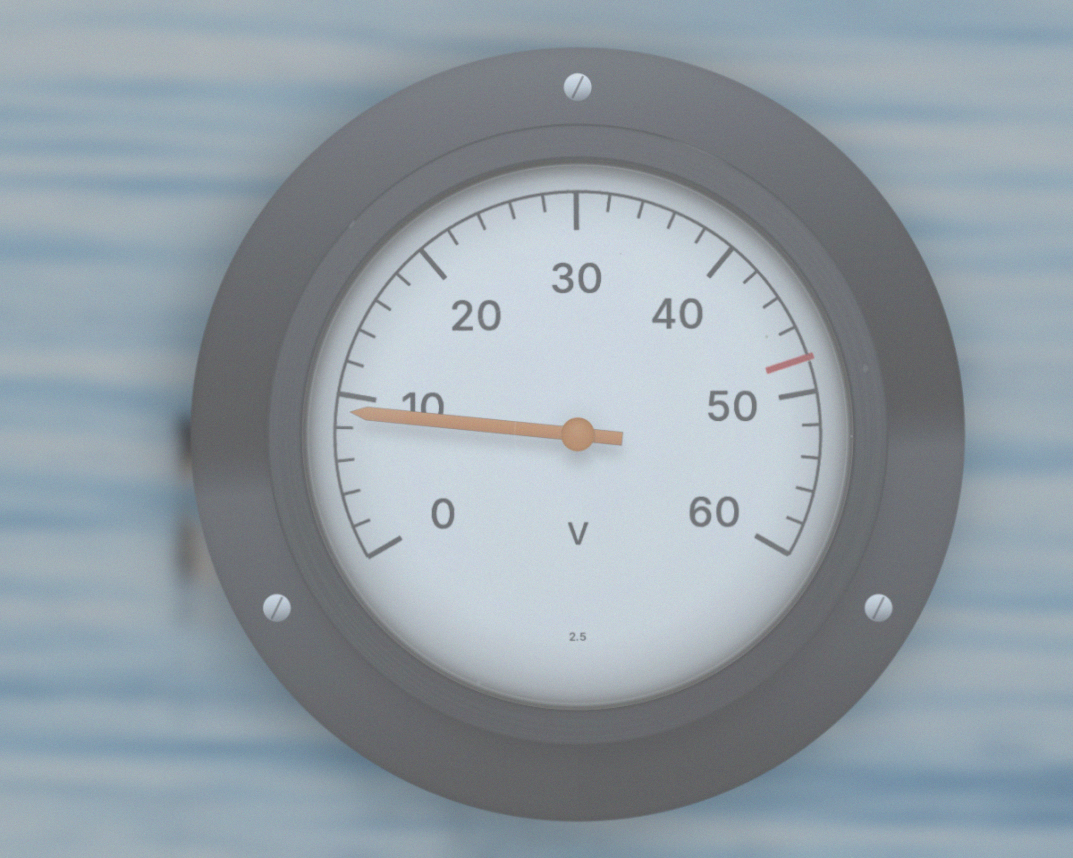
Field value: 9 V
